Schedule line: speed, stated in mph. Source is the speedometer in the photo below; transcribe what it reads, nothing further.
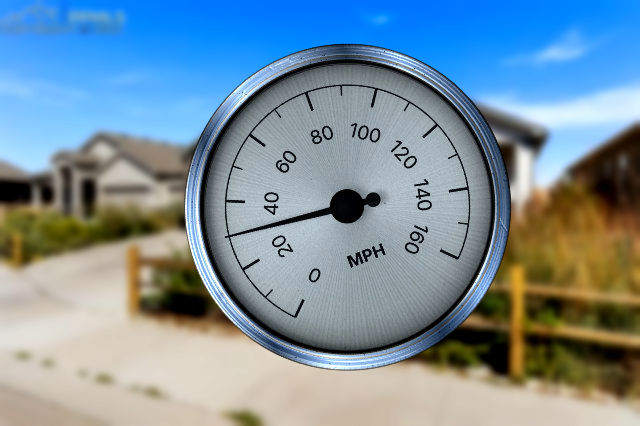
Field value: 30 mph
